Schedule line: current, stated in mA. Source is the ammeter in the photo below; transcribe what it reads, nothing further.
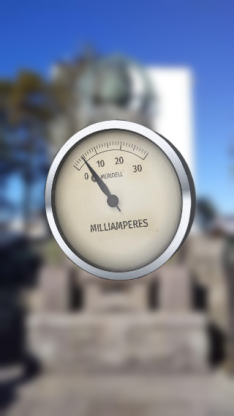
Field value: 5 mA
